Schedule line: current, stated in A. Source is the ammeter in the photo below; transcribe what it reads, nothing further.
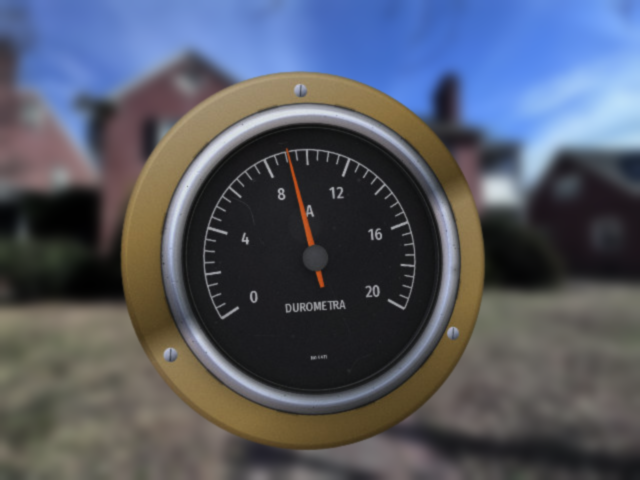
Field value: 9 A
